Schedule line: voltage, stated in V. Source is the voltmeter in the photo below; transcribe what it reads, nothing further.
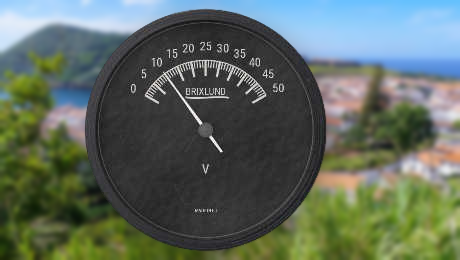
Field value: 10 V
